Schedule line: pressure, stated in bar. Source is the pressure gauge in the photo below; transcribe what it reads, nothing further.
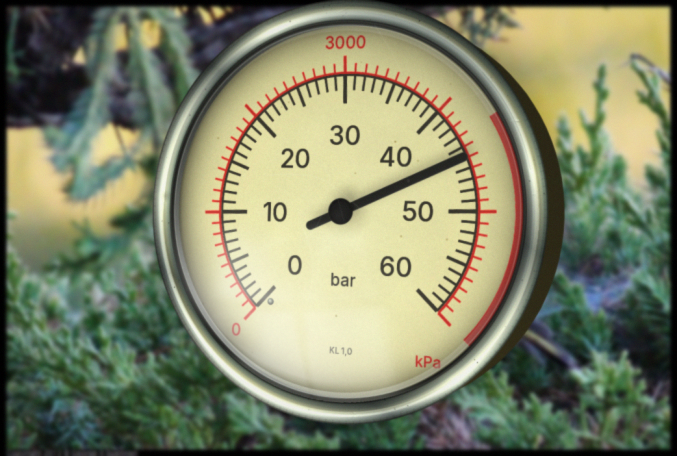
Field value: 45 bar
